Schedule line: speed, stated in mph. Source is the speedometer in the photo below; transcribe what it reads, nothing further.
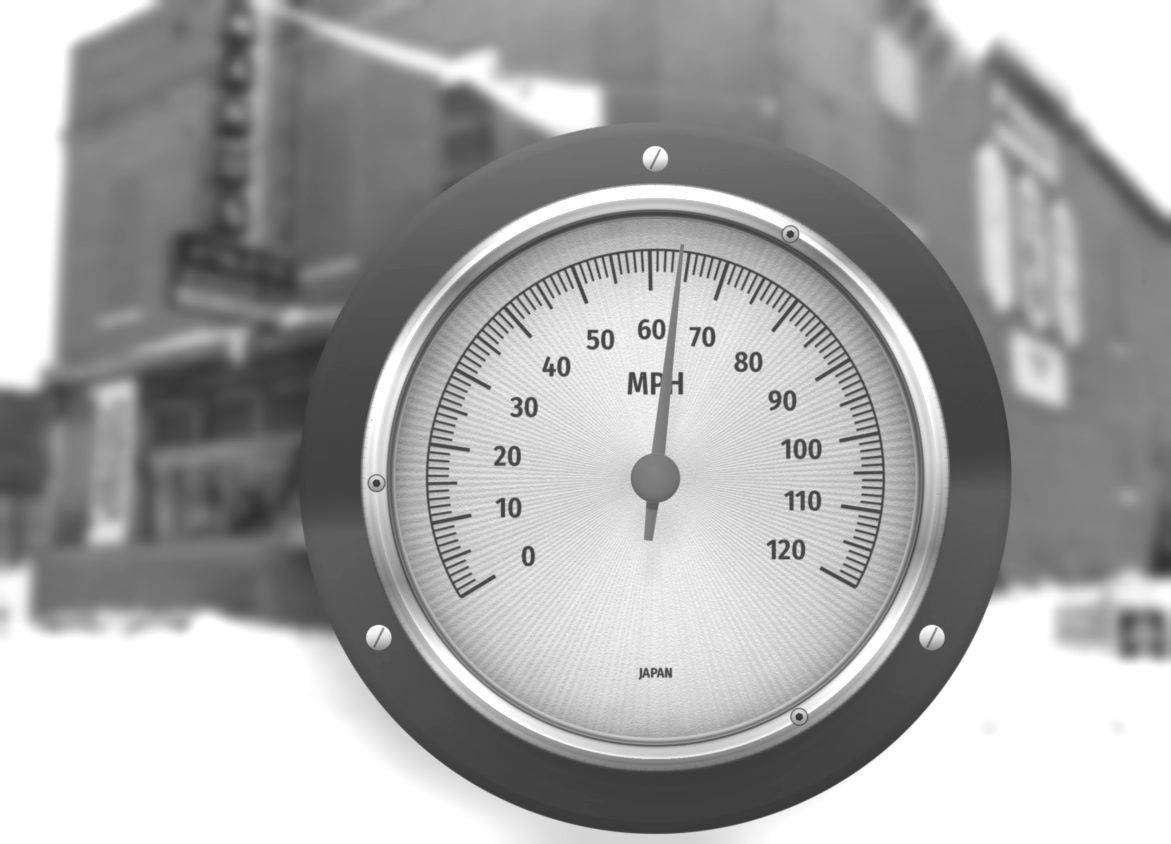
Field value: 64 mph
